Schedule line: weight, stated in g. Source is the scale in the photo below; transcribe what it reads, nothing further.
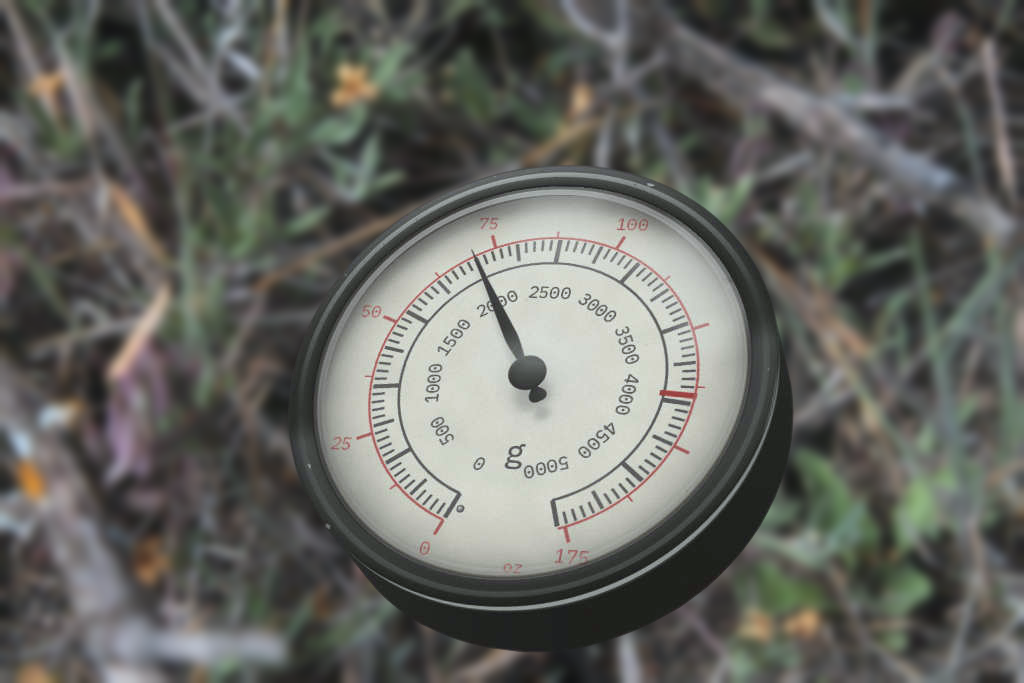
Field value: 2000 g
